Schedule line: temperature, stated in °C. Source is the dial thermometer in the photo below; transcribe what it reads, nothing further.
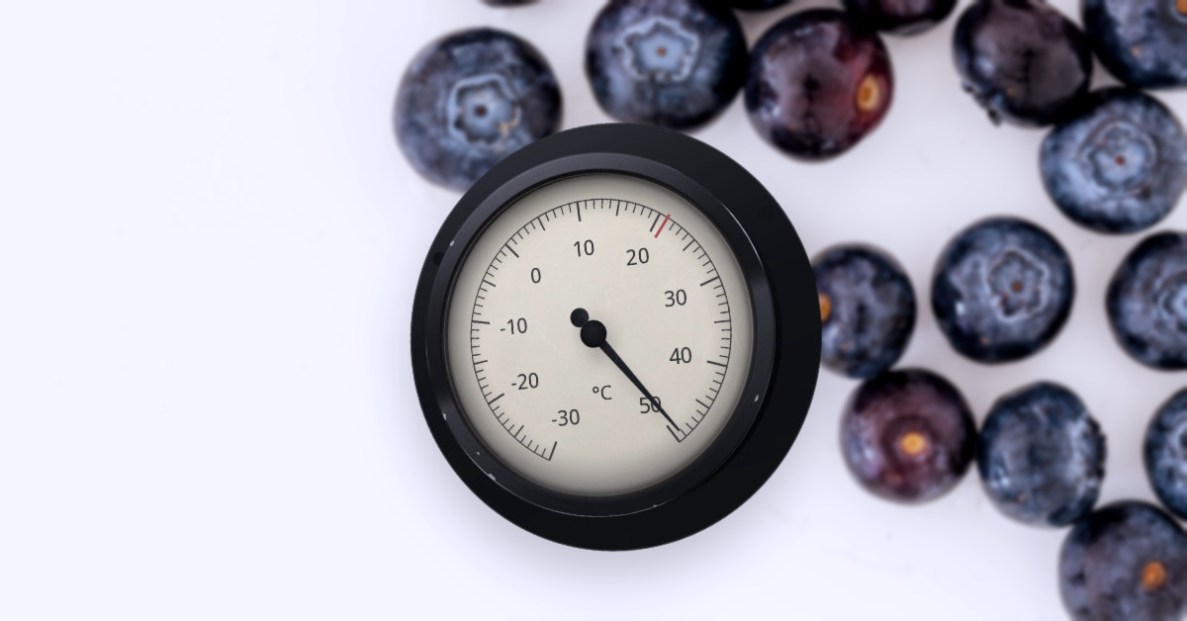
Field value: 49 °C
